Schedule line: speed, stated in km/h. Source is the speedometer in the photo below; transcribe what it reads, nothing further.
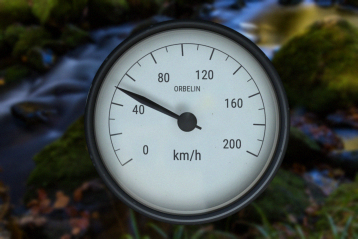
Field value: 50 km/h
